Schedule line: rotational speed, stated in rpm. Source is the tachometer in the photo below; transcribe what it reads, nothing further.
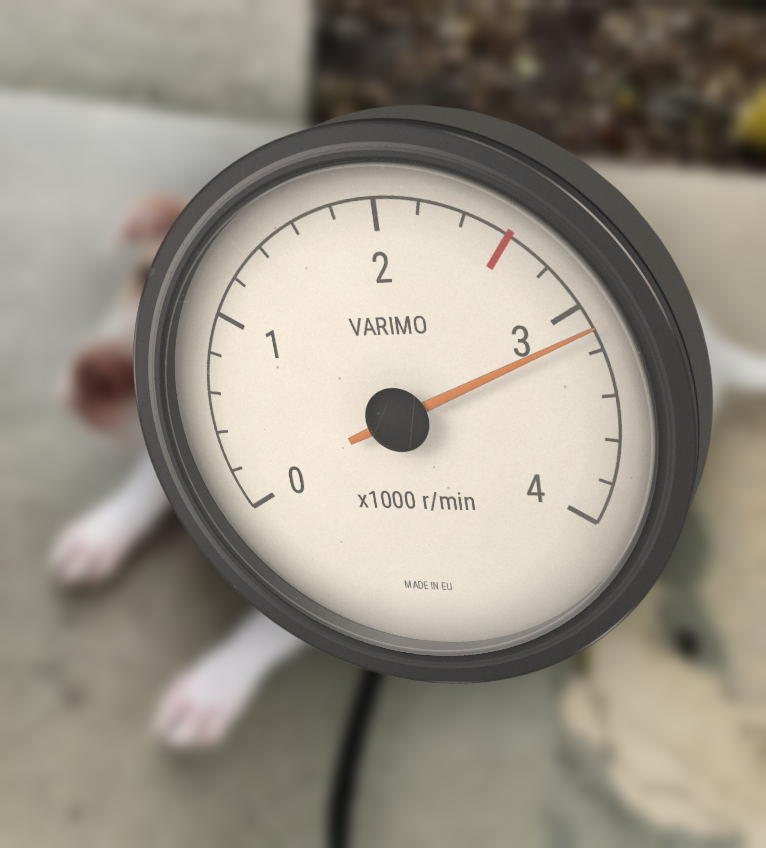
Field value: 3100 rpm
